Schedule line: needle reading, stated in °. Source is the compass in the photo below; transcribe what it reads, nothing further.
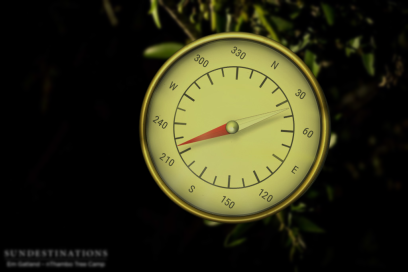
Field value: 217.5 °
